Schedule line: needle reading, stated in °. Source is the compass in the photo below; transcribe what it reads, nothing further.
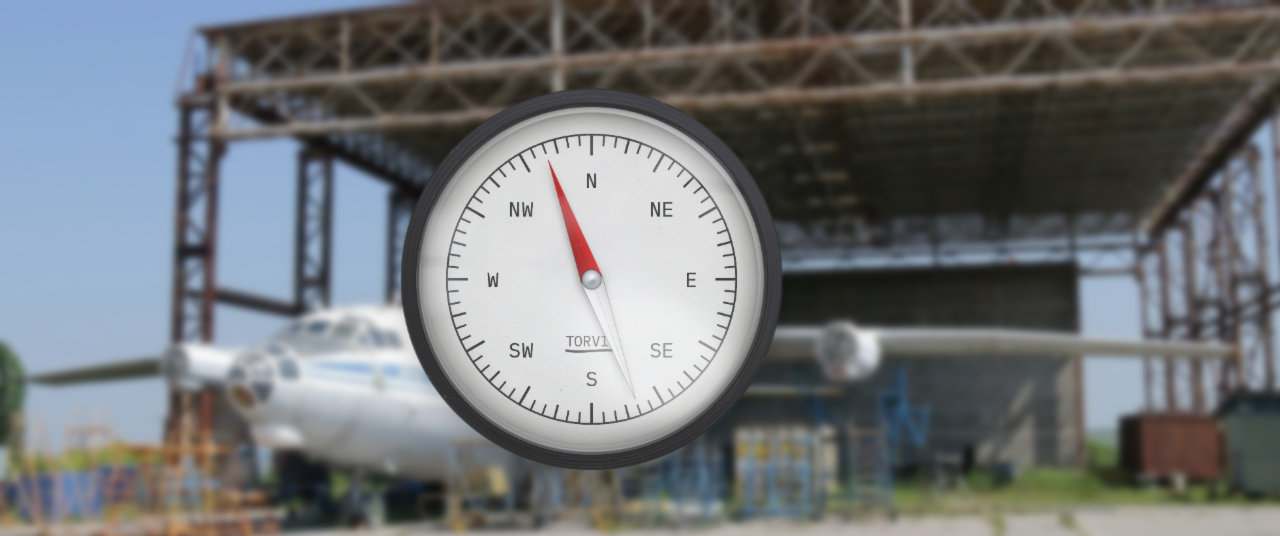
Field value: 340 °
